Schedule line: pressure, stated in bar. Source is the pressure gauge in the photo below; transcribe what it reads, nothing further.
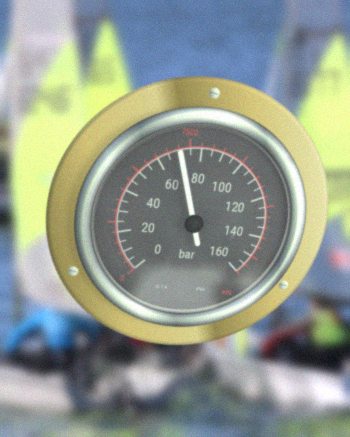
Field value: 70 bar
